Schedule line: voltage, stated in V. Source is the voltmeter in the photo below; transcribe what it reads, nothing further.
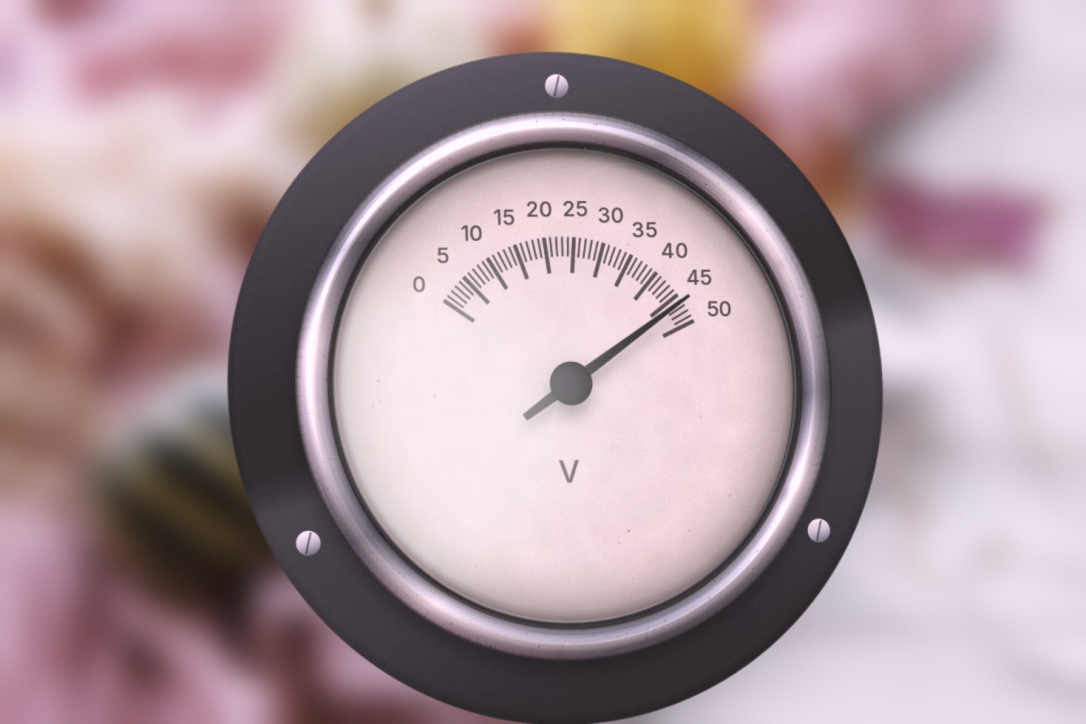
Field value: 46 V
